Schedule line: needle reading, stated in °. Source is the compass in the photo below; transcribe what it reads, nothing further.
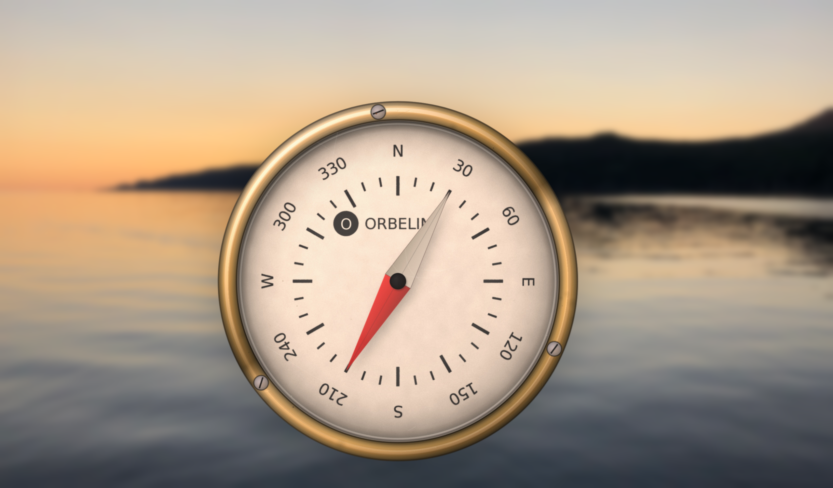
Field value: 210 °
